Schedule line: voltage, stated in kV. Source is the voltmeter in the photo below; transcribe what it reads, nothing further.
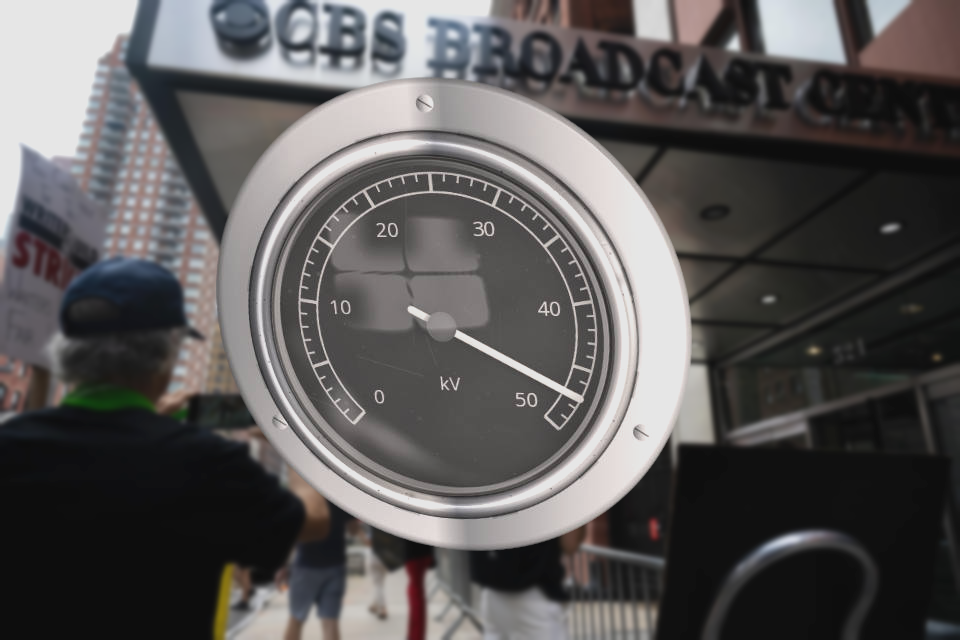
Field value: 47 kV
